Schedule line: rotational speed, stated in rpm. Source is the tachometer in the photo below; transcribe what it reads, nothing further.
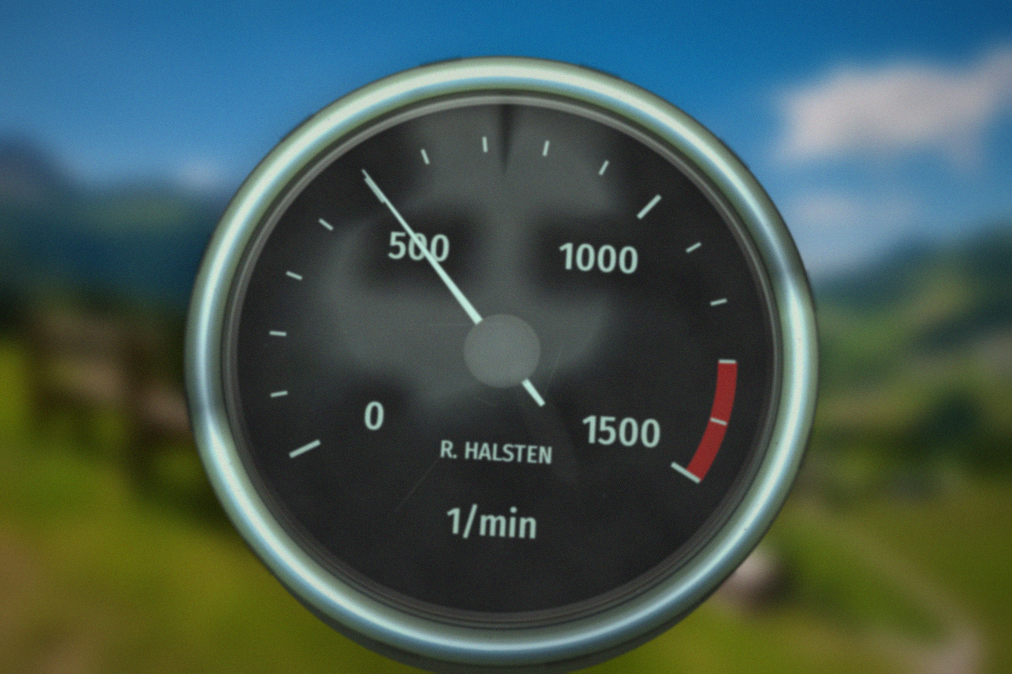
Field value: 500 rpm
